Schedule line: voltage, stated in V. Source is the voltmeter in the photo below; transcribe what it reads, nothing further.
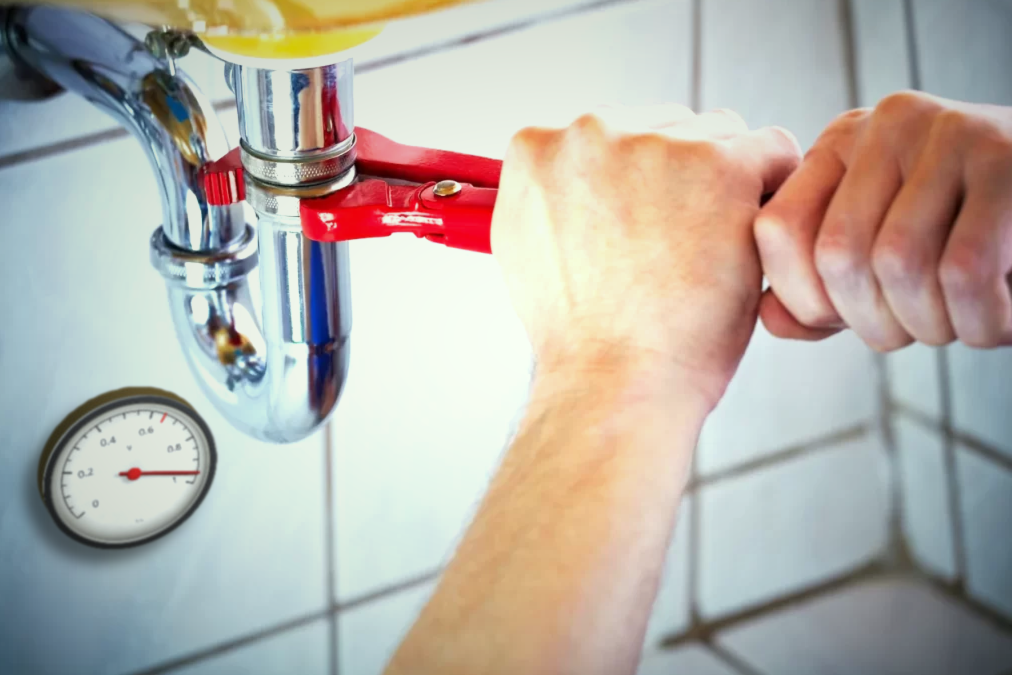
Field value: 0.95 V
